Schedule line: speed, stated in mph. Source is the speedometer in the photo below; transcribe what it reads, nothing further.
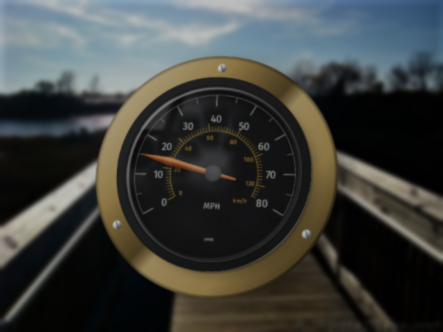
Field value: 15 mph
